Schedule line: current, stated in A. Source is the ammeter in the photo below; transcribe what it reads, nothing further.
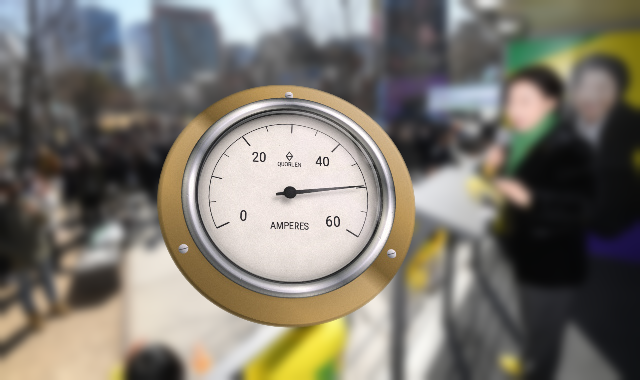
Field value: 50 A
